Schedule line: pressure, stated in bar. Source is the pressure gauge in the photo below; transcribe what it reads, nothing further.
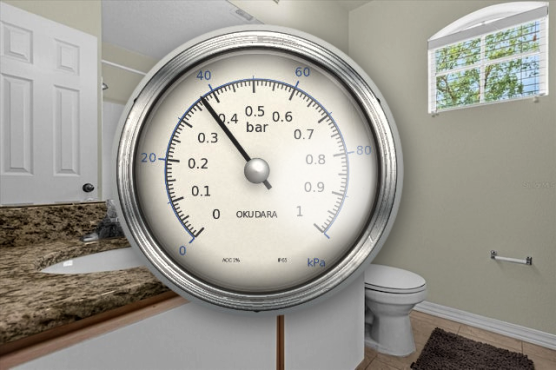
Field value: 0.37 bar
